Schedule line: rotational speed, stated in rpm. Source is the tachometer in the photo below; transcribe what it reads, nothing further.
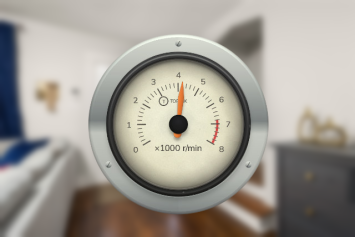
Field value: 4200 rpm
